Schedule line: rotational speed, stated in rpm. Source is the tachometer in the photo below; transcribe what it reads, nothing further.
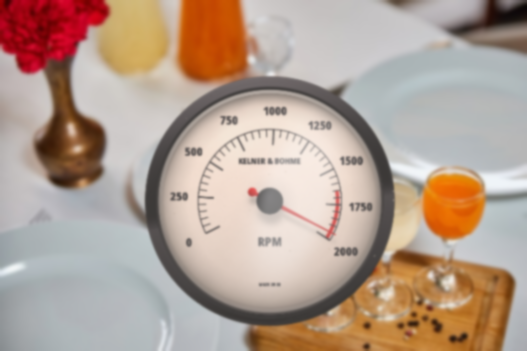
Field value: 1950 rpm
